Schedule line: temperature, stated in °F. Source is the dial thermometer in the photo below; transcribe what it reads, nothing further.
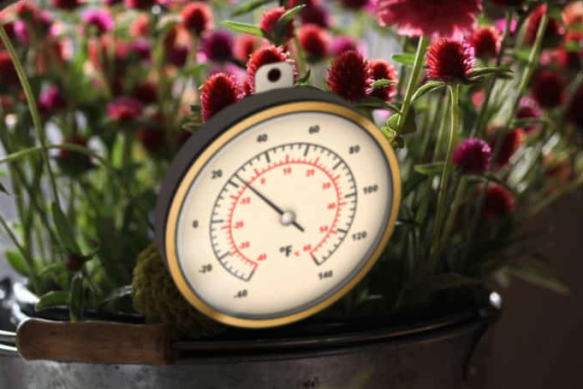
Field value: 24 °F
